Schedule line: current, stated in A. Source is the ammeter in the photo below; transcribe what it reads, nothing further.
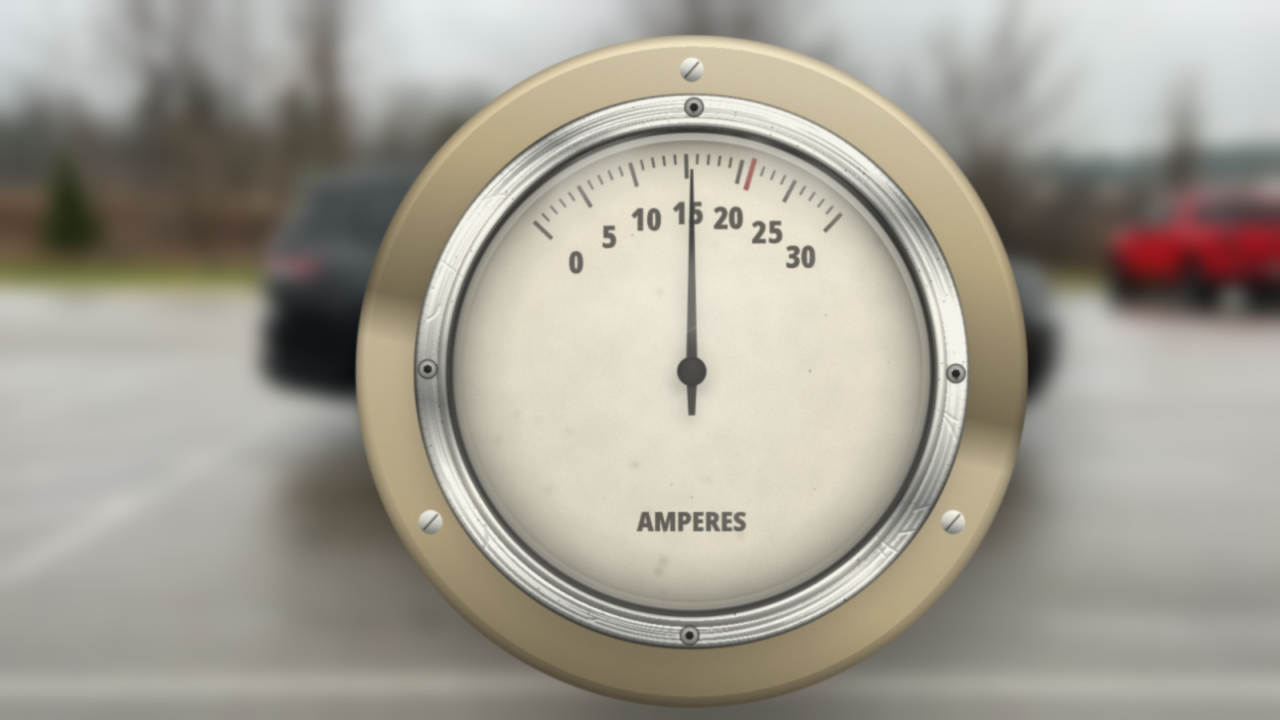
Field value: 15.5 A
